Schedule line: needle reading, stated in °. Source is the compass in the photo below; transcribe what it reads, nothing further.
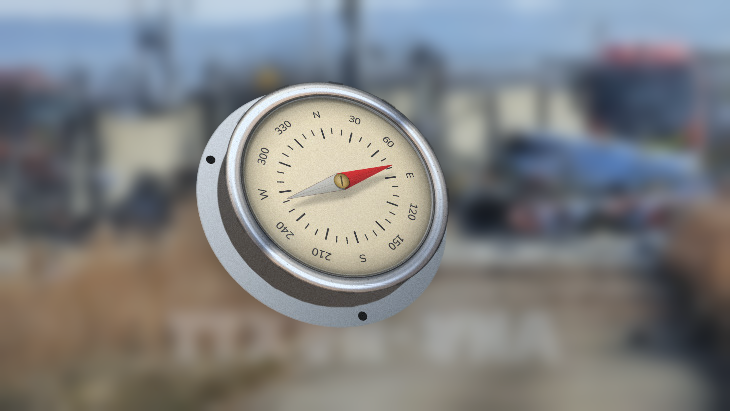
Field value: 80 °
